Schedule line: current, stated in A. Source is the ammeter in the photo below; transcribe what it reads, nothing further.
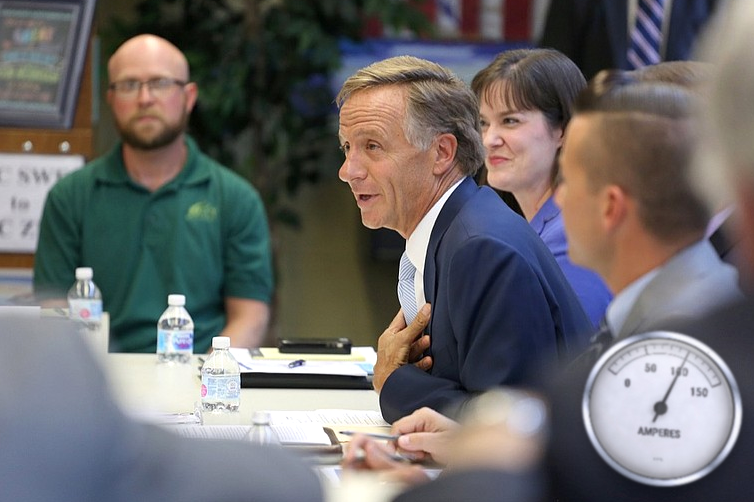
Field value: 100 A
